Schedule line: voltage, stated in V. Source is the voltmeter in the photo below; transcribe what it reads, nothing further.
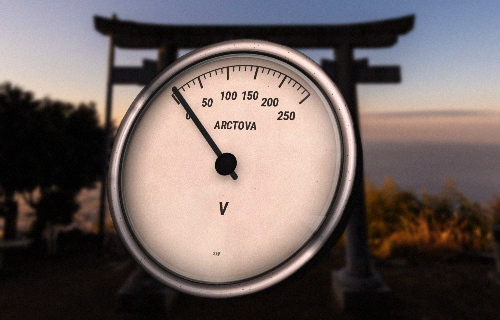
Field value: 10 V
